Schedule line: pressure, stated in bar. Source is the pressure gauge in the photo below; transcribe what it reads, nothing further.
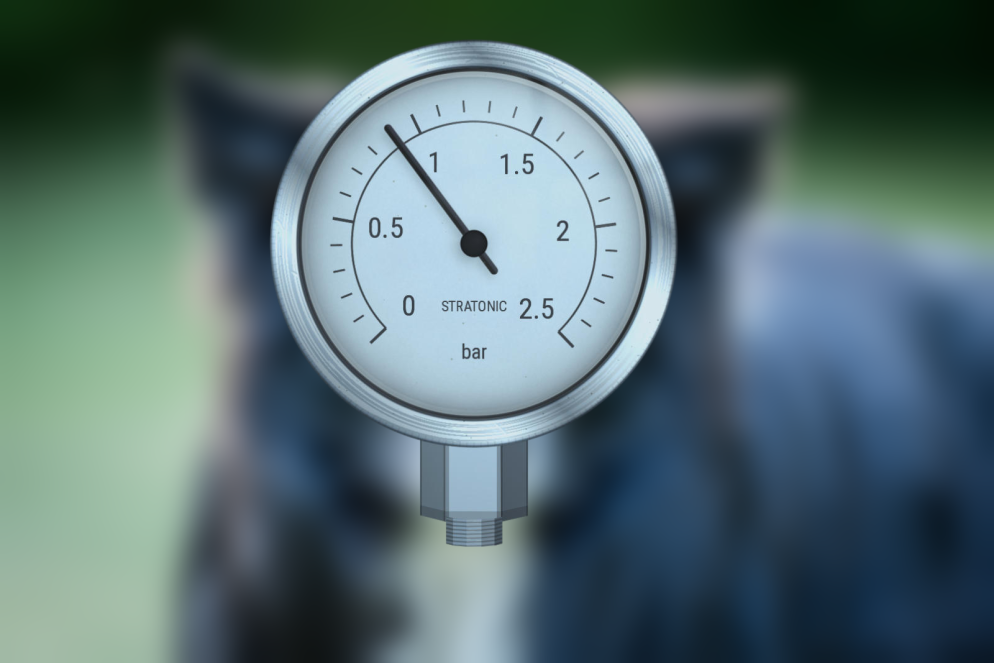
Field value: 0.9 bar
